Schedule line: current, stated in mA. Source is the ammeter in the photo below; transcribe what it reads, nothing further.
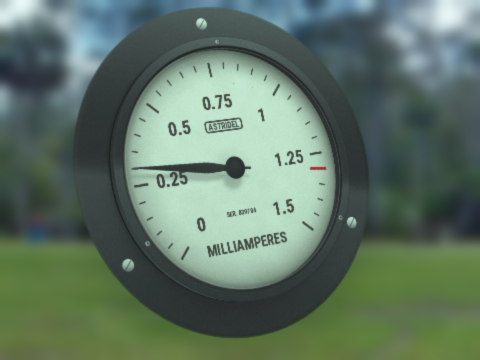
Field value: 0.3 mA
